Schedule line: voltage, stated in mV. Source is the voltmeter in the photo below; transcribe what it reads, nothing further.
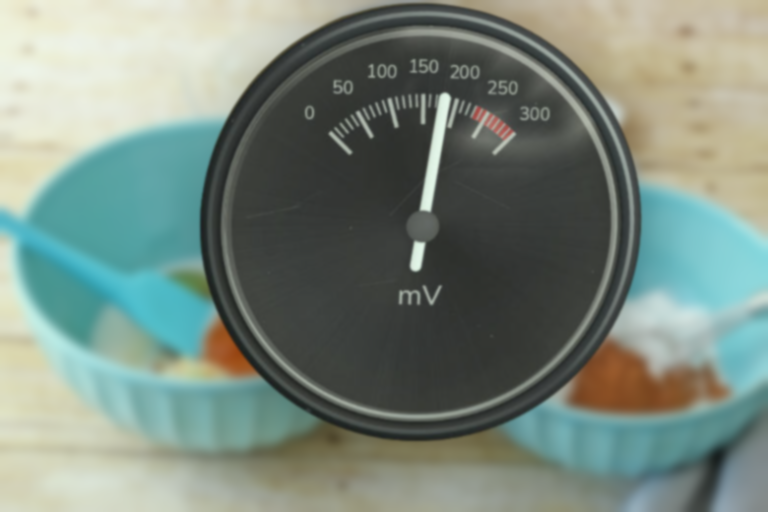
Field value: 180 mV
